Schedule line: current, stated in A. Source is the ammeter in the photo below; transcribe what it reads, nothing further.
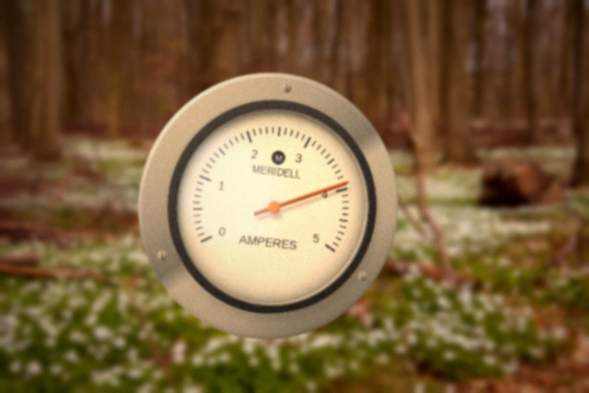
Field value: 3.9 A
